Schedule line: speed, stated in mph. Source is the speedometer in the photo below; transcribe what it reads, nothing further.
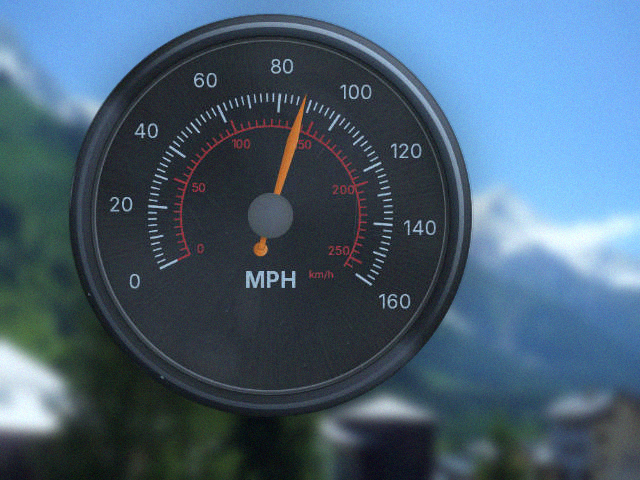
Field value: 88 mph
